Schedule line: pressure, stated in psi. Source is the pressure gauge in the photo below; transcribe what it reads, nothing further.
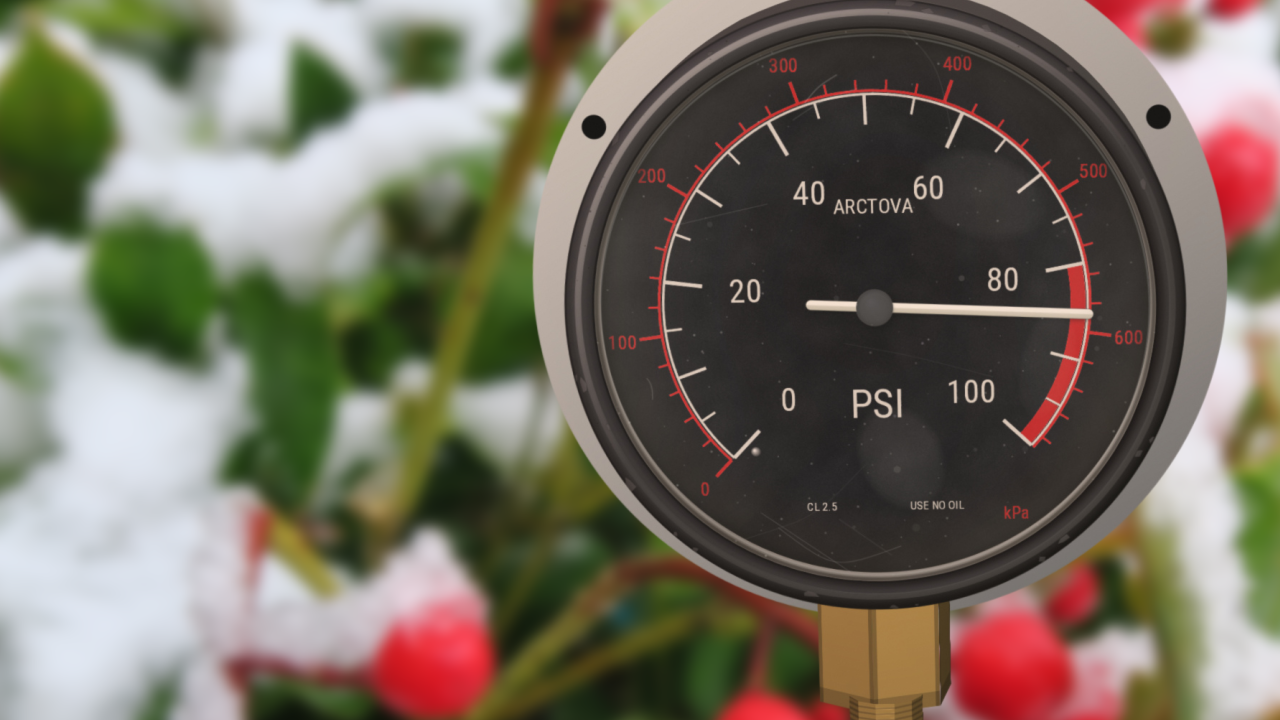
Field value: 85 psi
